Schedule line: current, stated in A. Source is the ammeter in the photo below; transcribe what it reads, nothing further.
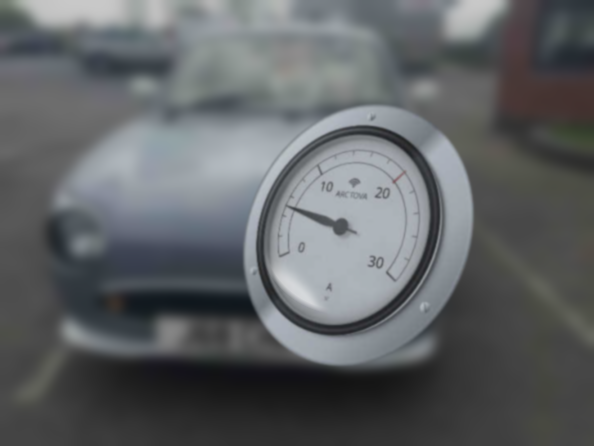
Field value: 5 A
